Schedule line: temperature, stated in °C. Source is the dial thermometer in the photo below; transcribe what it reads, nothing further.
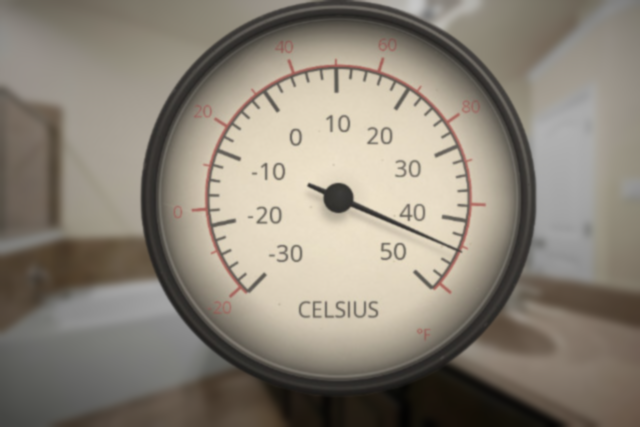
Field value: 44 °C
